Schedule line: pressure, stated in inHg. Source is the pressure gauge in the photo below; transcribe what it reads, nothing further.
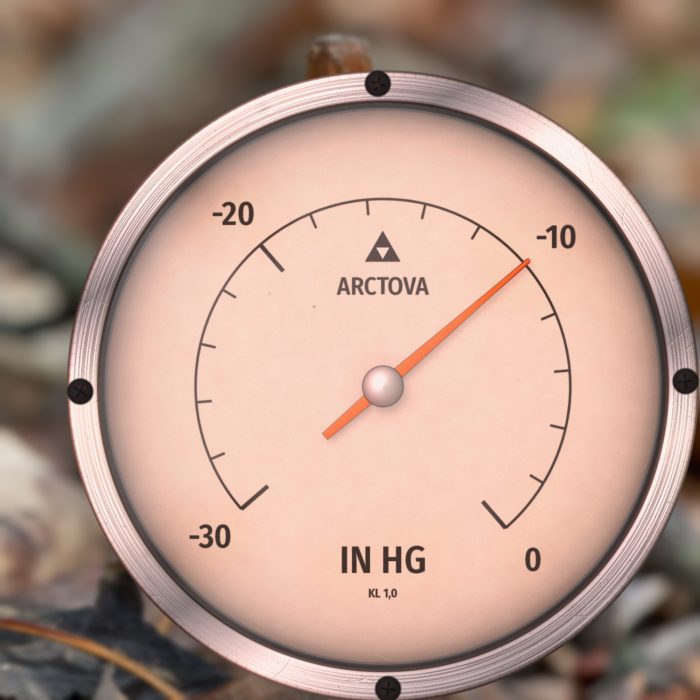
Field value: -10 inHg
